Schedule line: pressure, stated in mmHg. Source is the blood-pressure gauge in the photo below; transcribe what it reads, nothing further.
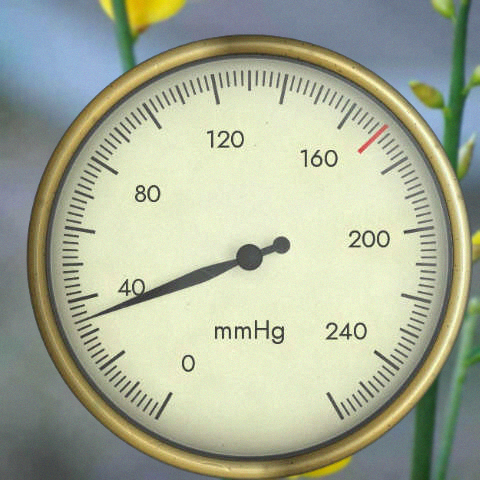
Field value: 34 mmHg
